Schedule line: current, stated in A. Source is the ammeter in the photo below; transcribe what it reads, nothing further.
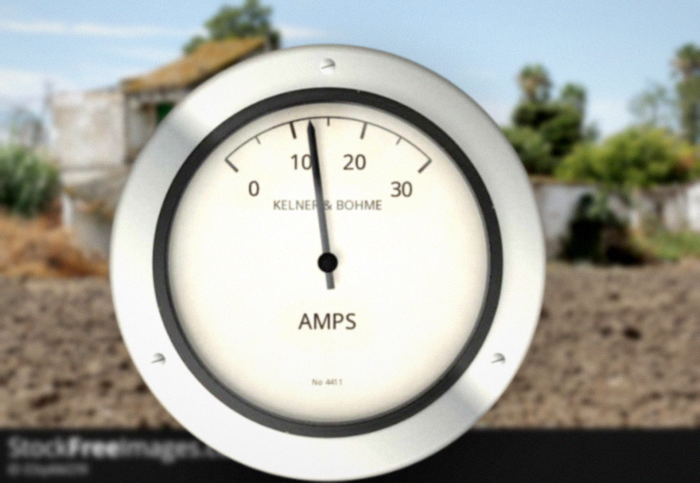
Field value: 12.5 A
